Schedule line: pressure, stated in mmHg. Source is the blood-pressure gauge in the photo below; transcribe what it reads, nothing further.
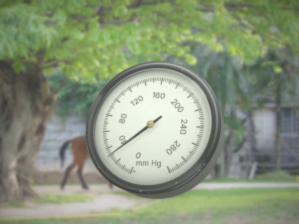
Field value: 30 mmHg
